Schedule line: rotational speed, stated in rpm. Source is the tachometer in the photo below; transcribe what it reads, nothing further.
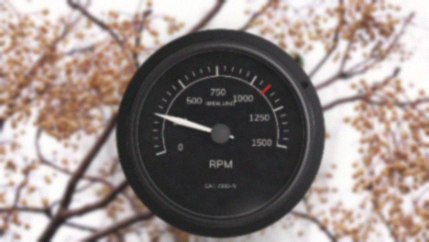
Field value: 250 rpm
